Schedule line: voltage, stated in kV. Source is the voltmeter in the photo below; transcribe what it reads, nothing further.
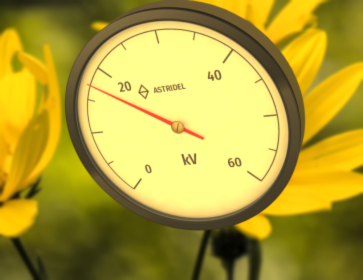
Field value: 17.5 kV
